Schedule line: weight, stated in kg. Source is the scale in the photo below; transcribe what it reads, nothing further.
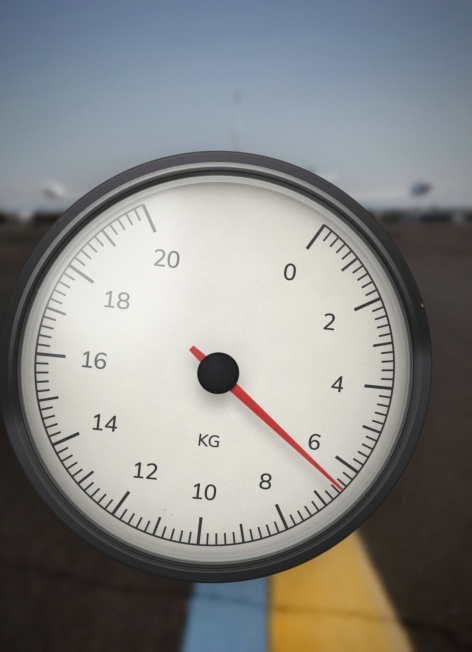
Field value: 6.5 kg
